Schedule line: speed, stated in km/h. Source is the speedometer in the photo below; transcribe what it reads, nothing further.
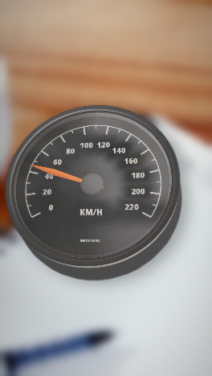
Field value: 45 km/h
